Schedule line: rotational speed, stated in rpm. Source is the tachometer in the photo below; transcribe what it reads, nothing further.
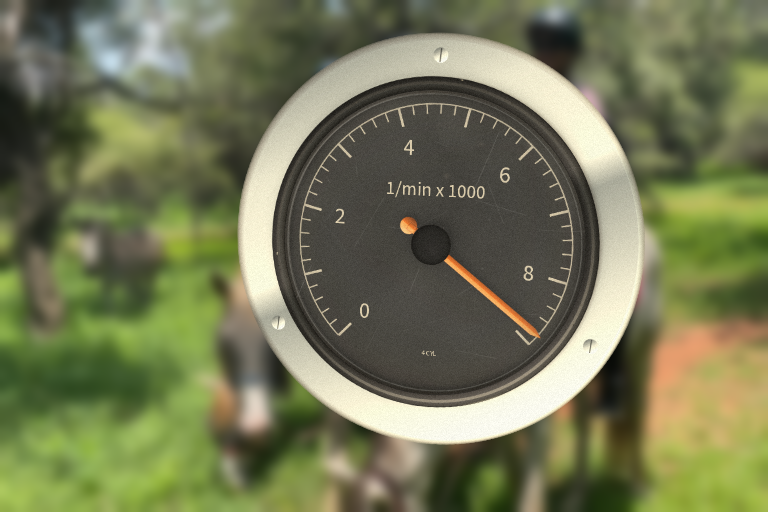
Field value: 8800 rpm
